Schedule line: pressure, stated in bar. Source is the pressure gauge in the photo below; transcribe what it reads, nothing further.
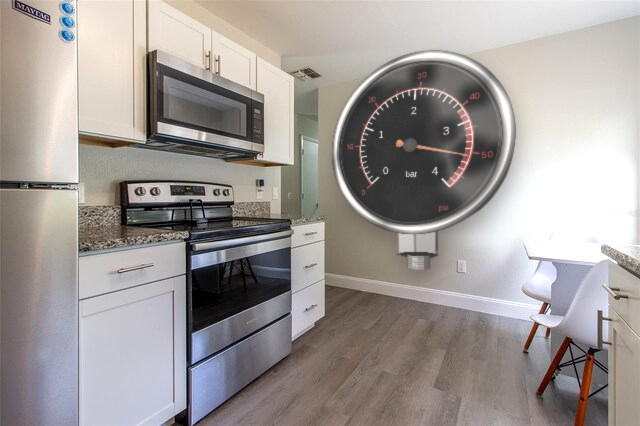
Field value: 3.5 bar
